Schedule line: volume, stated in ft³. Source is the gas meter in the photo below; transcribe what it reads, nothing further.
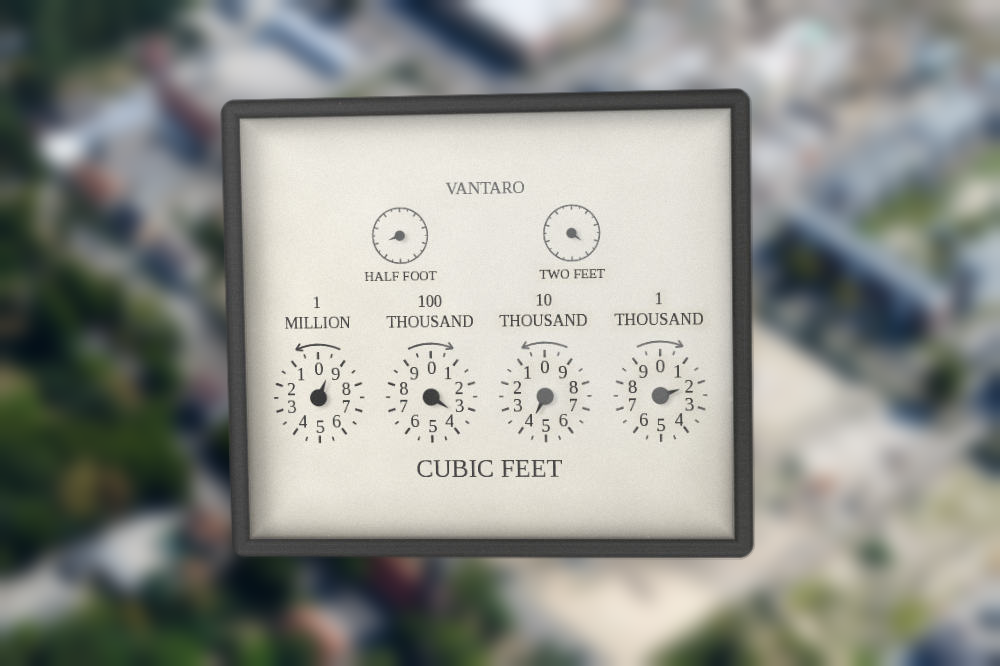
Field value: 934200 ft³
